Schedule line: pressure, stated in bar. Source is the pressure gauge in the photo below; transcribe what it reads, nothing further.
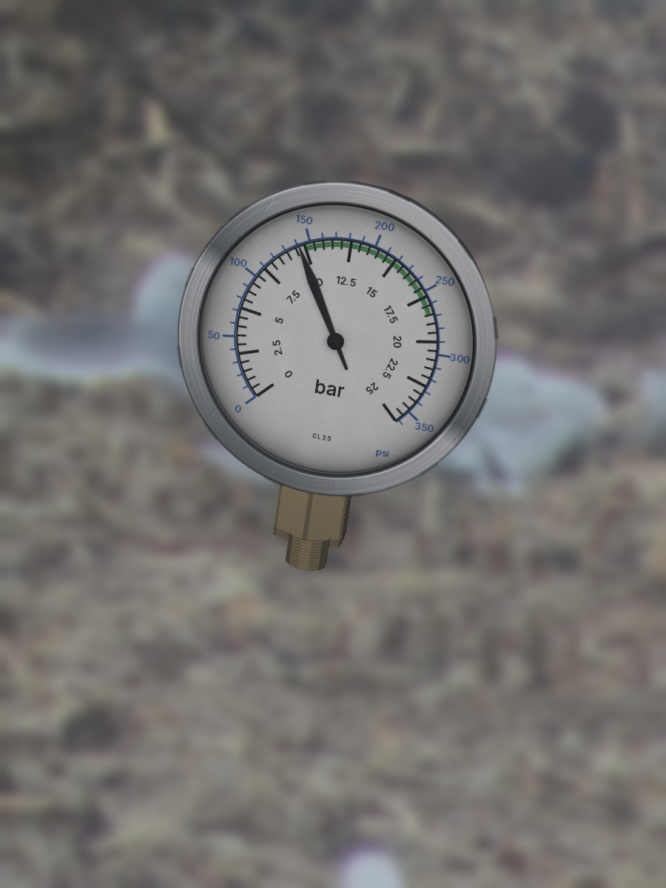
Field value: 9.75 bar
